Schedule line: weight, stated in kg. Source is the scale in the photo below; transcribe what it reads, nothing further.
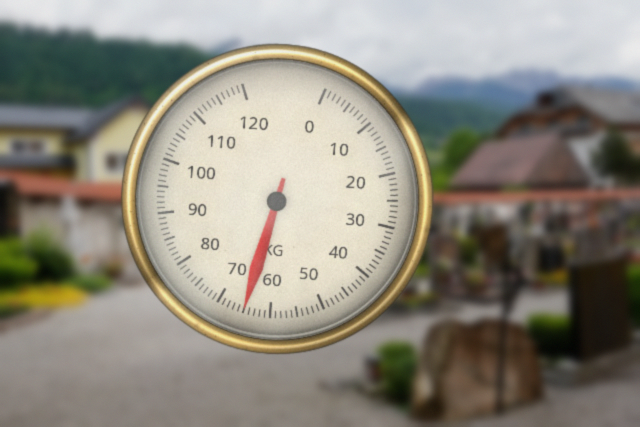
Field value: 65 kg
